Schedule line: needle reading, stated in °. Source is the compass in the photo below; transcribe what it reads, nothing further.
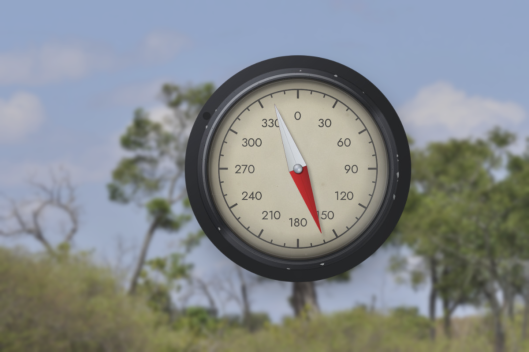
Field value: 160 °
